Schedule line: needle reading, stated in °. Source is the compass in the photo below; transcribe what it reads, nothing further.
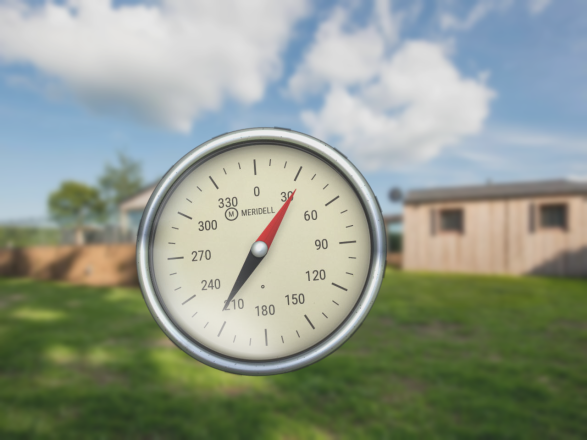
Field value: 35 °
